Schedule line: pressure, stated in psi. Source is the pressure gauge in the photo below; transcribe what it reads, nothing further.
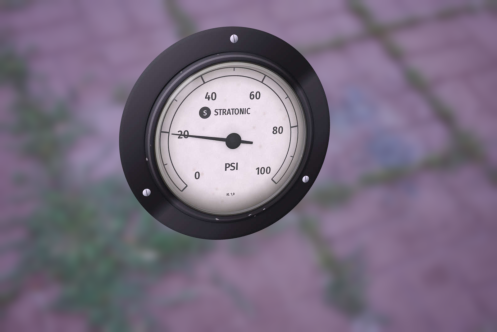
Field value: 20 psi
